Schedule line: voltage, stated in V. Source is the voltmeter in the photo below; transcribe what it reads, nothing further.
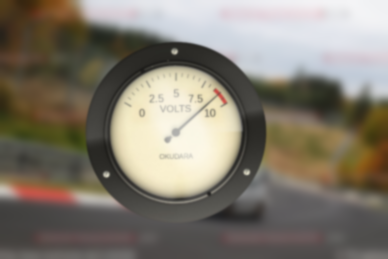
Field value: 9 V
